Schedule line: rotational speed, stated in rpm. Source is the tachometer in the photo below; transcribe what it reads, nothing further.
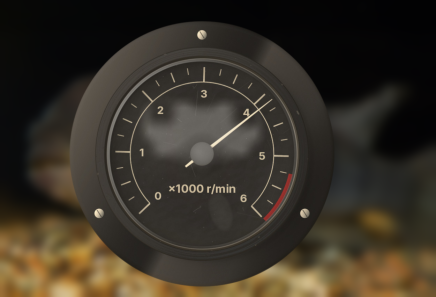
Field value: 4125 rpm
